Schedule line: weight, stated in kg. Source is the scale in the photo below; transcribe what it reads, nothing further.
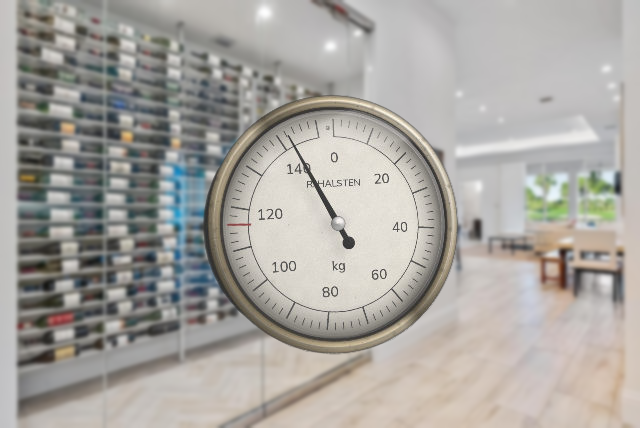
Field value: 142 kg
